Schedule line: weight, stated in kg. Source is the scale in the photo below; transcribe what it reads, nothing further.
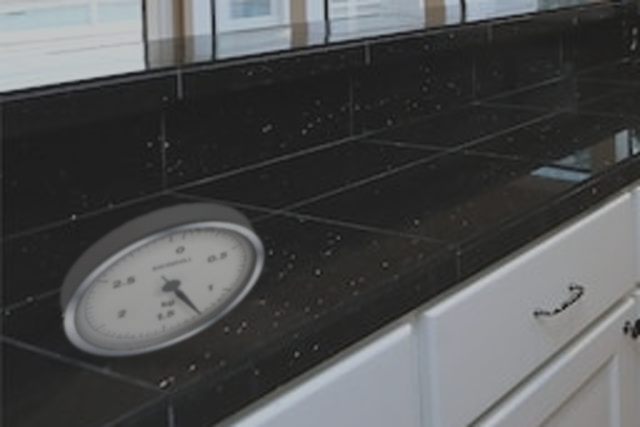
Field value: 1.25 kg
